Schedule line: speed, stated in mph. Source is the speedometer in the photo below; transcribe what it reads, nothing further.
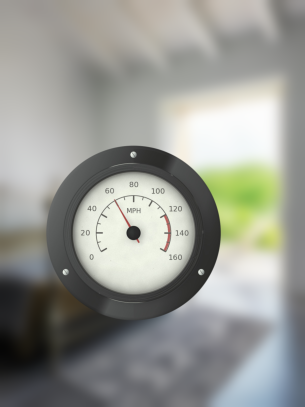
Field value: 60 mph
